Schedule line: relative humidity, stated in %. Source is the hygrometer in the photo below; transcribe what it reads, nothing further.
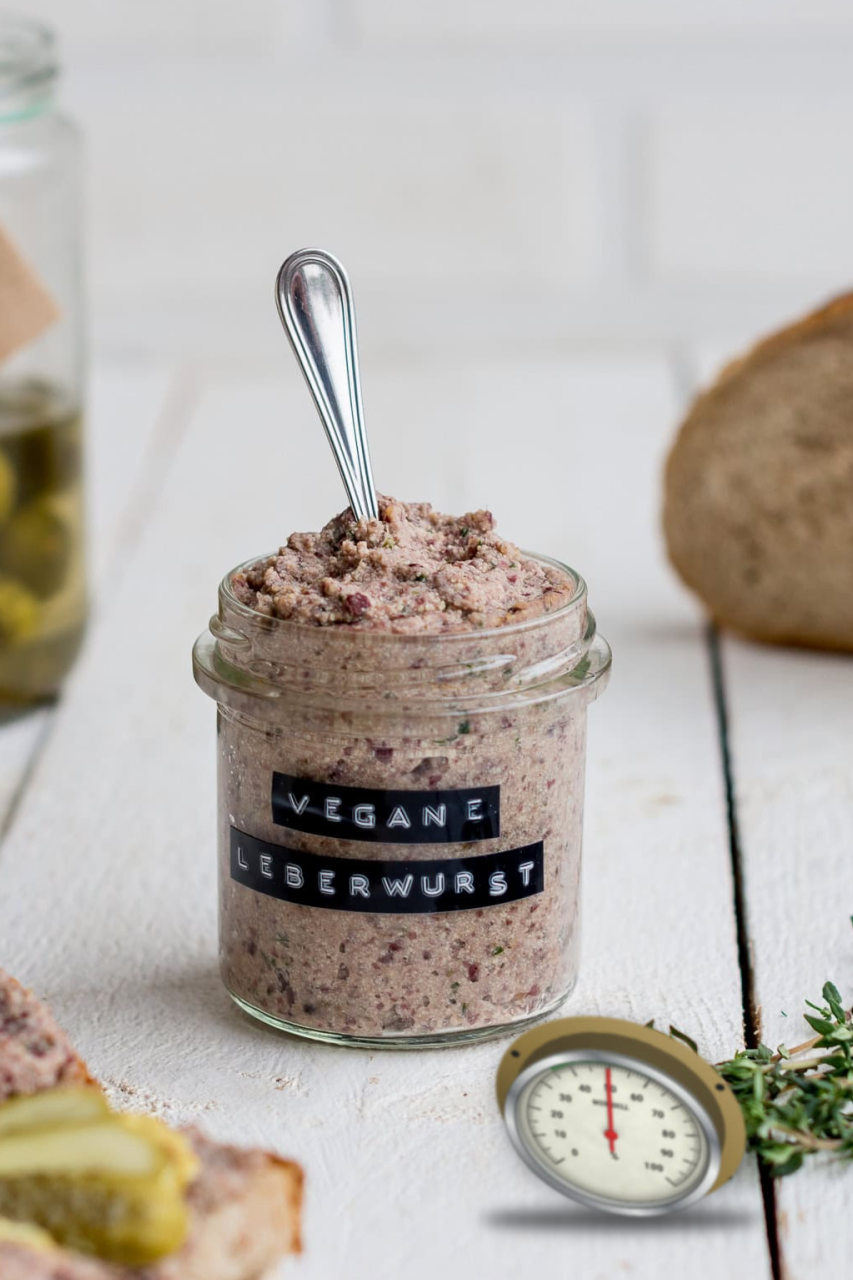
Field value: 50 %
